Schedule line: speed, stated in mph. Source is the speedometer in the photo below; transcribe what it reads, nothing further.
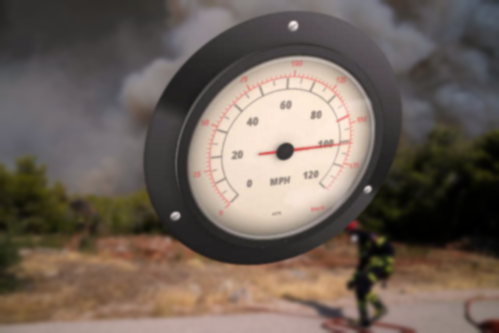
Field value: 100 mph
